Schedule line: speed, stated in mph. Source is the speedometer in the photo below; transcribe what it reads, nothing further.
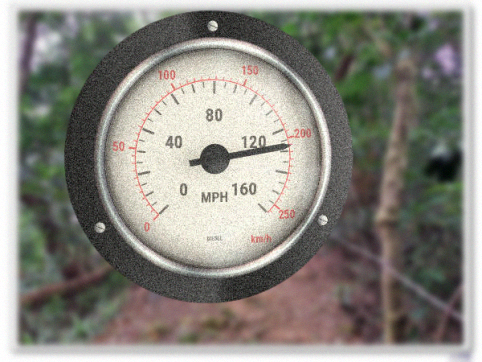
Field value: 127.5 mph
